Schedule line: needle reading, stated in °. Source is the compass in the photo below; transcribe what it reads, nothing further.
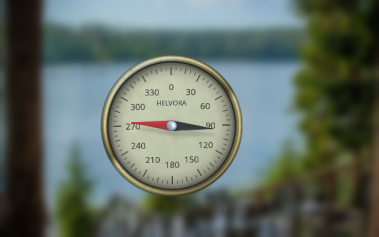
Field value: 275 °
